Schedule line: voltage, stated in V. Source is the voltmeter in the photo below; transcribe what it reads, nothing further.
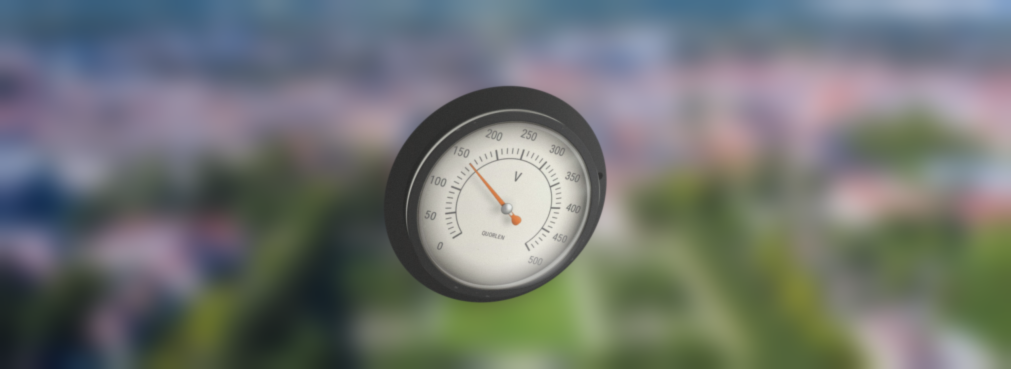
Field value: 150 V
